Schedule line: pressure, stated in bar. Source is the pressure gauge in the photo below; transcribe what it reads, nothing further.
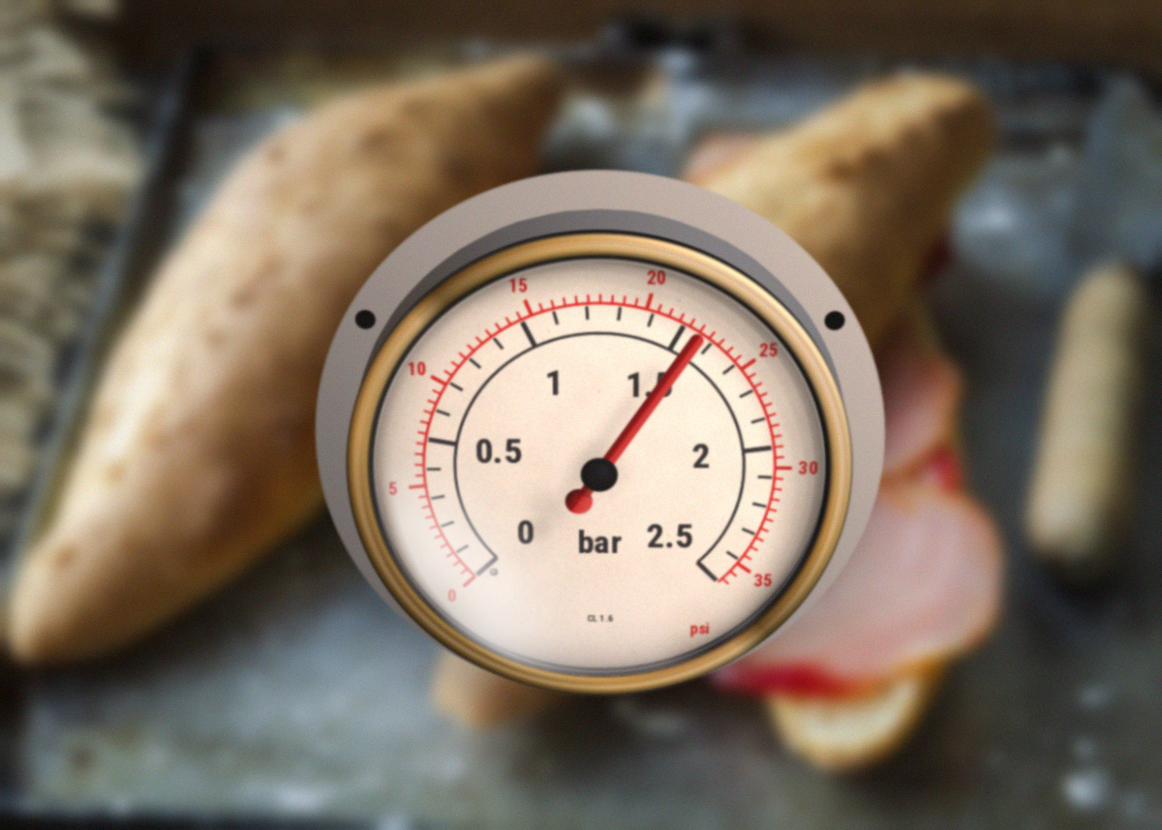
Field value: 1.55 bar
